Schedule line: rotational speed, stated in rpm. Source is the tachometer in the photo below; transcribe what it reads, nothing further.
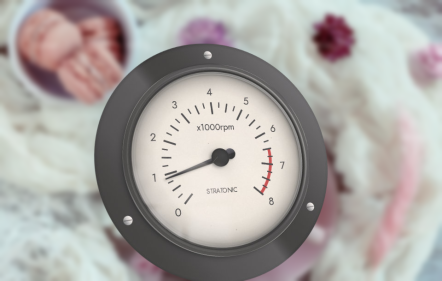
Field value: 875 rpm
